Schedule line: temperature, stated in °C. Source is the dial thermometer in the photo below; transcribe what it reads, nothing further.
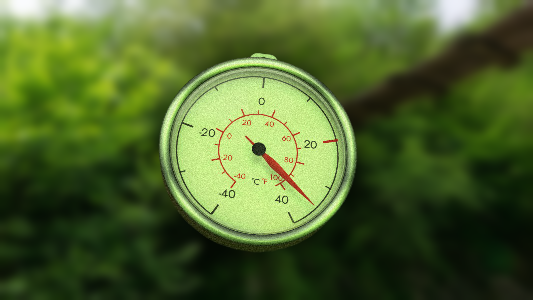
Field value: 35 °C
